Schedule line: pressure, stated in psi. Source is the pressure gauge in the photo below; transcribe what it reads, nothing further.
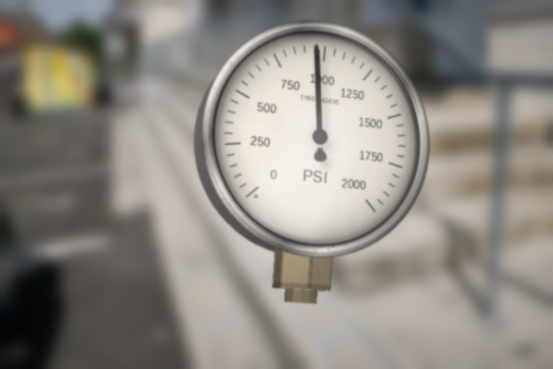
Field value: 950 psi
